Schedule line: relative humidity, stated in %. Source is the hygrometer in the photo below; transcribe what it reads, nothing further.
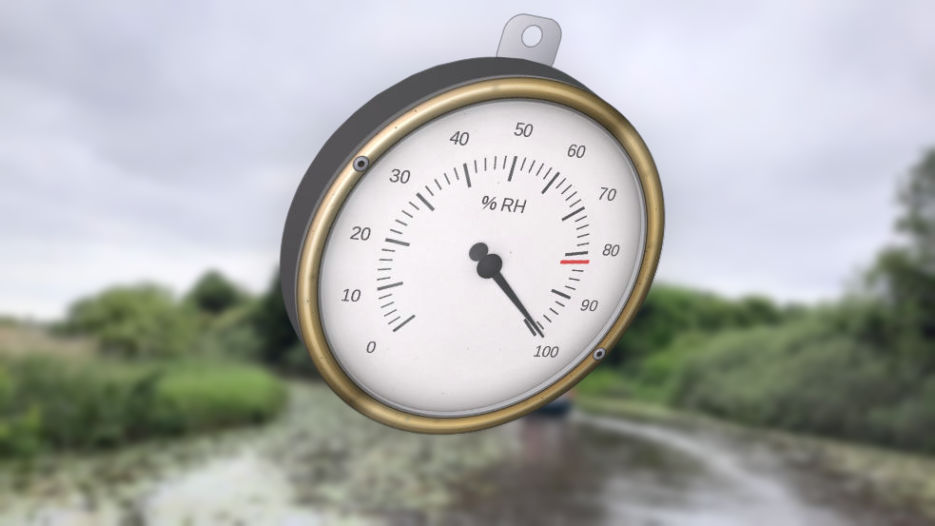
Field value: 99 %
